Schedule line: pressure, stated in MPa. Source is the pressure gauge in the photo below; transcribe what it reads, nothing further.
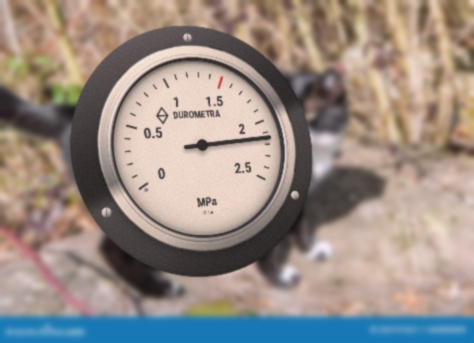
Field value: 2.15 MPa
